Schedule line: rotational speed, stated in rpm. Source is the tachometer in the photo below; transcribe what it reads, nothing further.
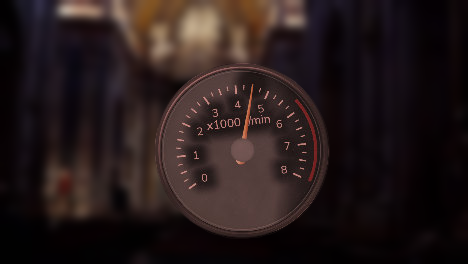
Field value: 4500 rpm
